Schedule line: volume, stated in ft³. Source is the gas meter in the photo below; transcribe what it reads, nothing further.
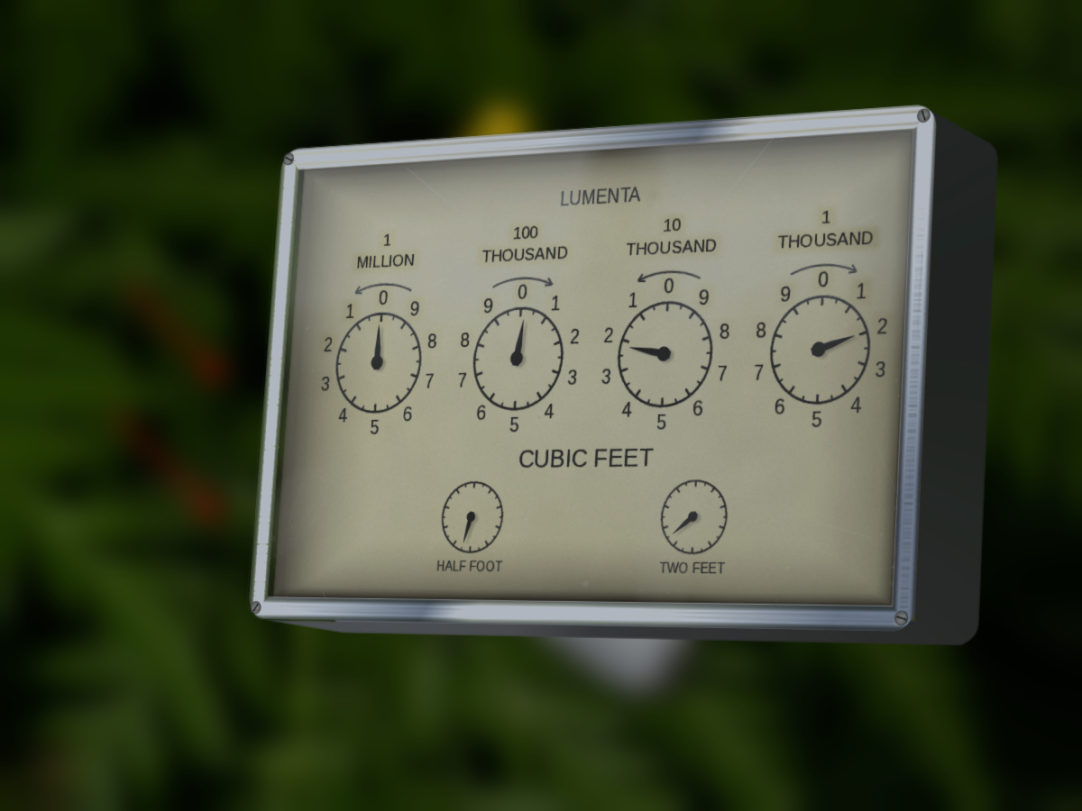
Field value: 2200 ft³
